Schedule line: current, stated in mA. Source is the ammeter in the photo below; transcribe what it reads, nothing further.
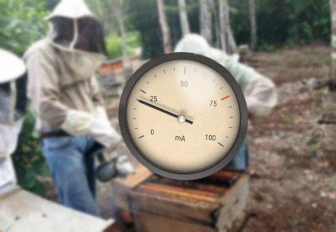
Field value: 20 mA
